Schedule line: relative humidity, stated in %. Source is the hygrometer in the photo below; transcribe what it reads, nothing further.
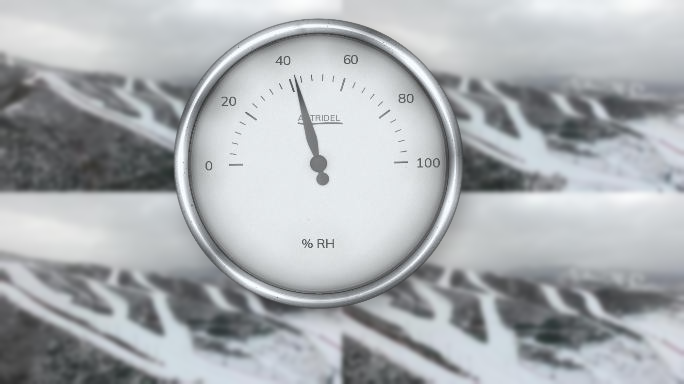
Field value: 42 %
